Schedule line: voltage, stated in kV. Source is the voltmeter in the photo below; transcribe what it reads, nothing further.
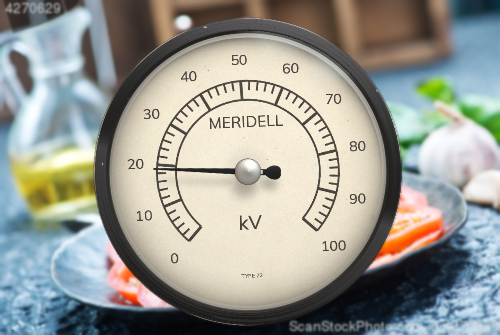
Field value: 19 kV
